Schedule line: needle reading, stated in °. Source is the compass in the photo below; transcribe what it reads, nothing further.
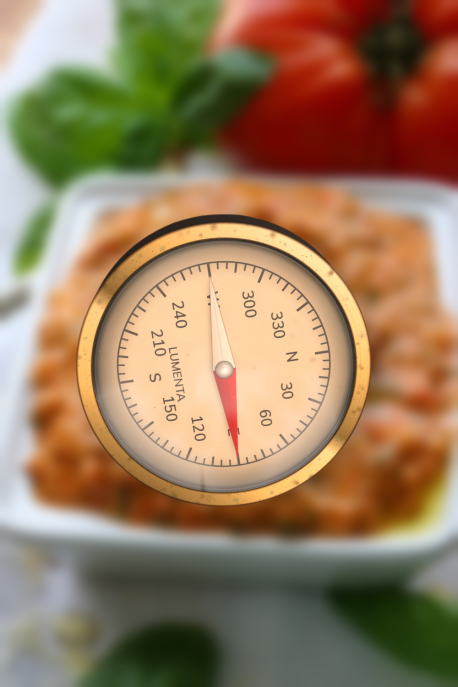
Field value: 90 °
